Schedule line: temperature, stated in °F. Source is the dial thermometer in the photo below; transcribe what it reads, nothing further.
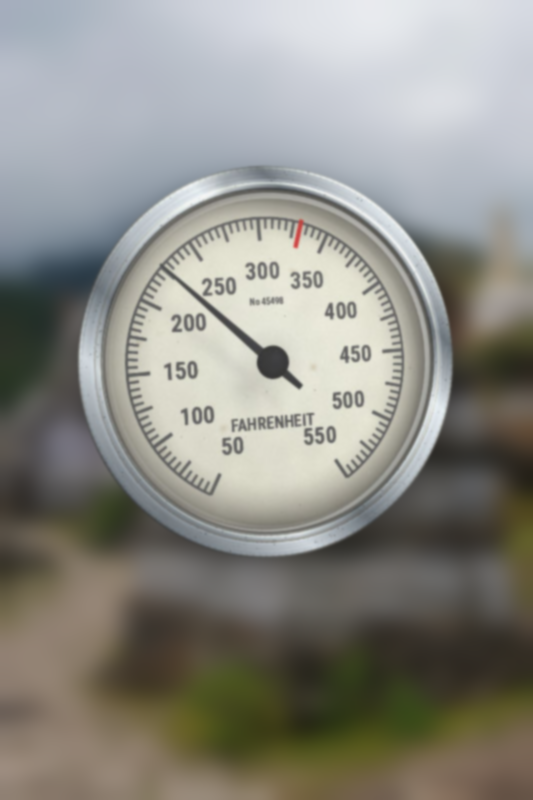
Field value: 225 °F
